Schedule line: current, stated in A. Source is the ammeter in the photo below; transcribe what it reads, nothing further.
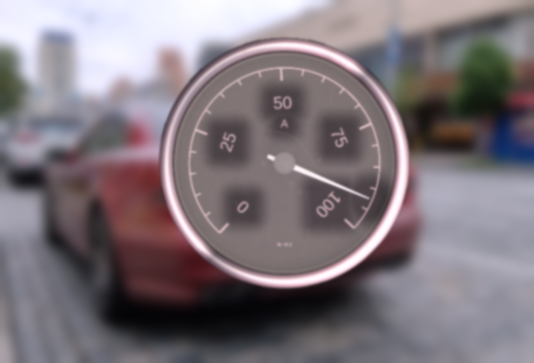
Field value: 92.5 A
